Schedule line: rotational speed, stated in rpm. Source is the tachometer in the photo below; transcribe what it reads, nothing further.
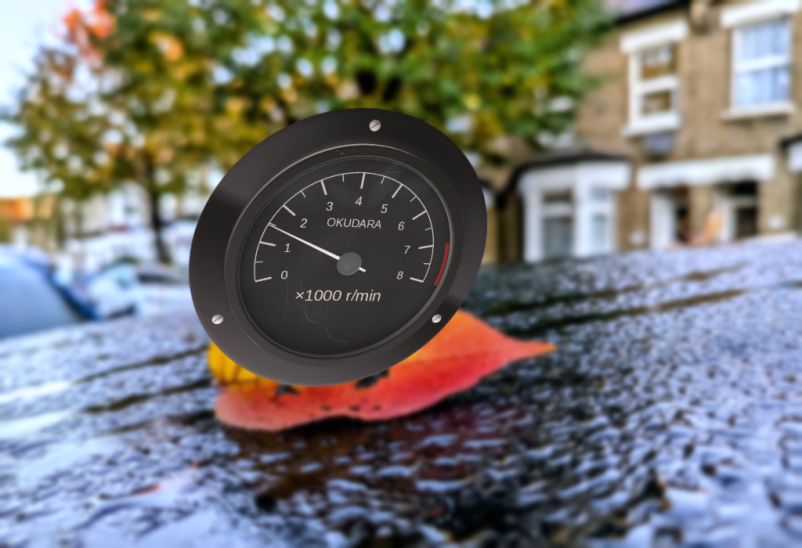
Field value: 1500 rpm
